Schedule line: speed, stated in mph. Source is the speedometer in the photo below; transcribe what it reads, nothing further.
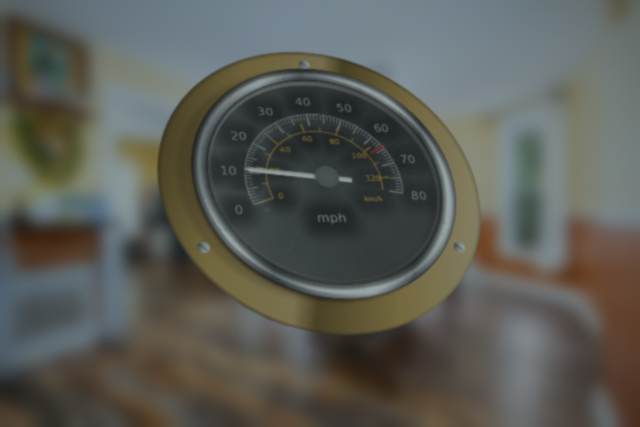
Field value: 10 mph
